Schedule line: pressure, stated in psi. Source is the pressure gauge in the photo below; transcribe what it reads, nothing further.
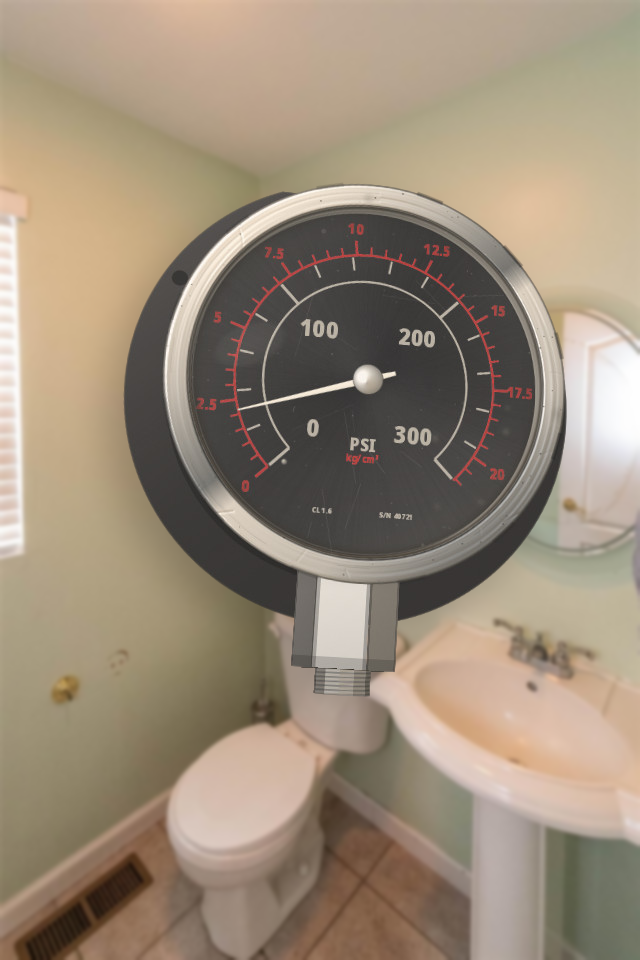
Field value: 30 psi
